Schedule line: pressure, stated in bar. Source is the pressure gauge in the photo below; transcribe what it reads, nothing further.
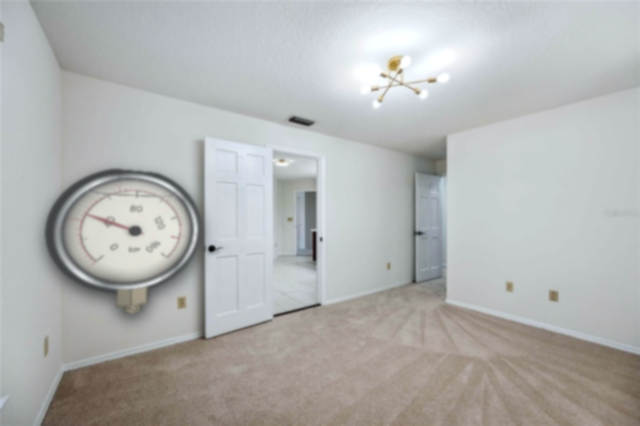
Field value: 40 bar
